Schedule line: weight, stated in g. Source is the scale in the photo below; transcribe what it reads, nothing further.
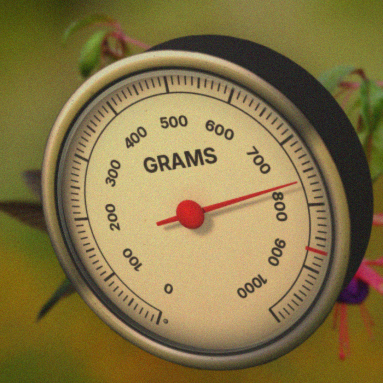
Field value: 760 g
